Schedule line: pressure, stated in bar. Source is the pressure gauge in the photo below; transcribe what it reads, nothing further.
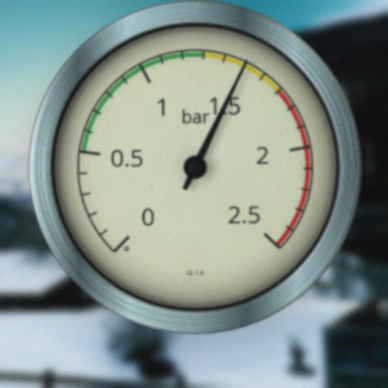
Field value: 1.5 bar
